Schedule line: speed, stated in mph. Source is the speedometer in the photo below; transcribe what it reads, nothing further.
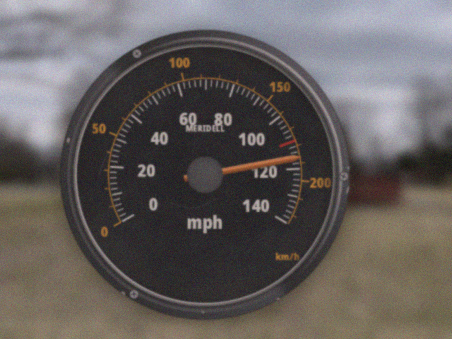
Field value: 116 mph
